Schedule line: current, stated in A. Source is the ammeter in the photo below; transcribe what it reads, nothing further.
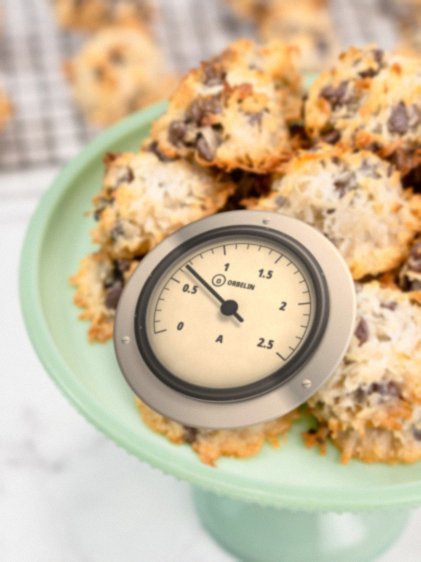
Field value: 0.65 A
